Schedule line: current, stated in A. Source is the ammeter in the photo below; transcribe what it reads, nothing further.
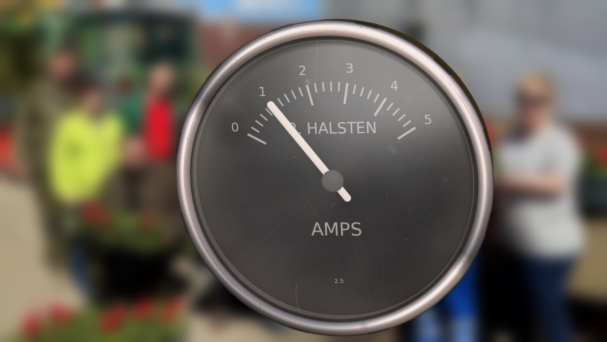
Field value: 1 A
